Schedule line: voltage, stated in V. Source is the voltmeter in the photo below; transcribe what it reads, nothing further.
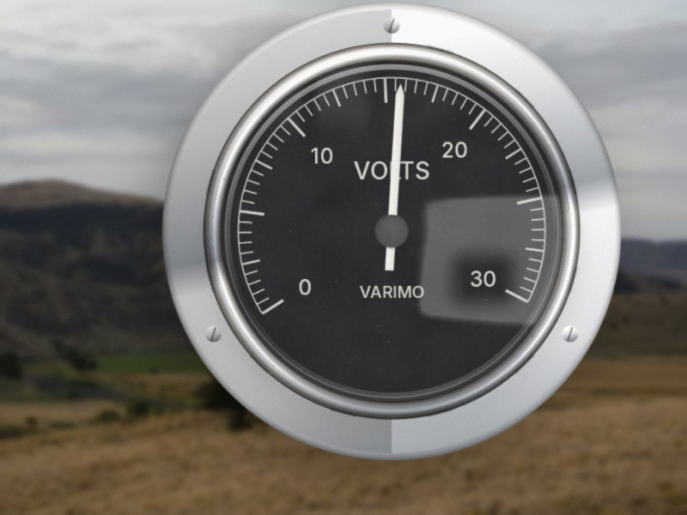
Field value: 15.75 V
